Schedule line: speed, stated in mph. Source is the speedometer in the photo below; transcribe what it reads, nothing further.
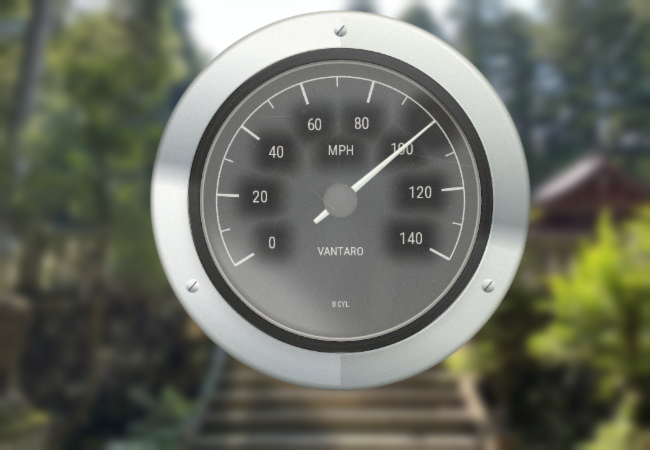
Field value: 100 mph
